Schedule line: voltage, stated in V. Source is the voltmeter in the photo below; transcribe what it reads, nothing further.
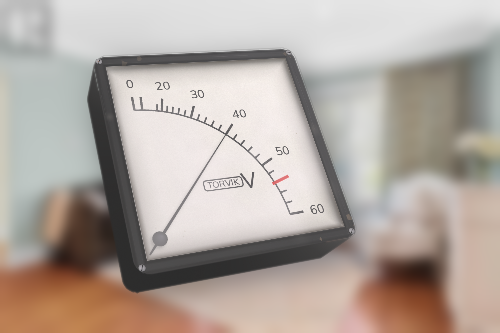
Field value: 40 V
